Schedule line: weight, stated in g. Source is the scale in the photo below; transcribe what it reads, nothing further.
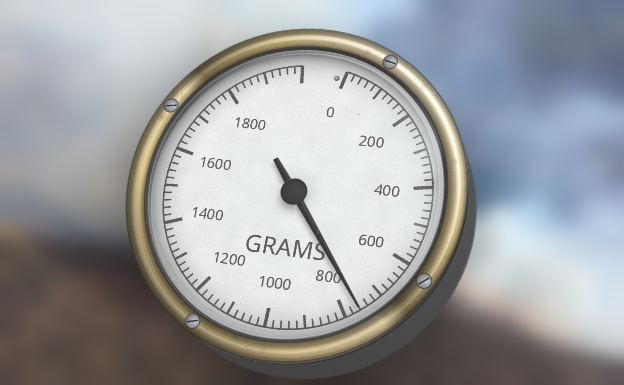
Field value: 760 g
